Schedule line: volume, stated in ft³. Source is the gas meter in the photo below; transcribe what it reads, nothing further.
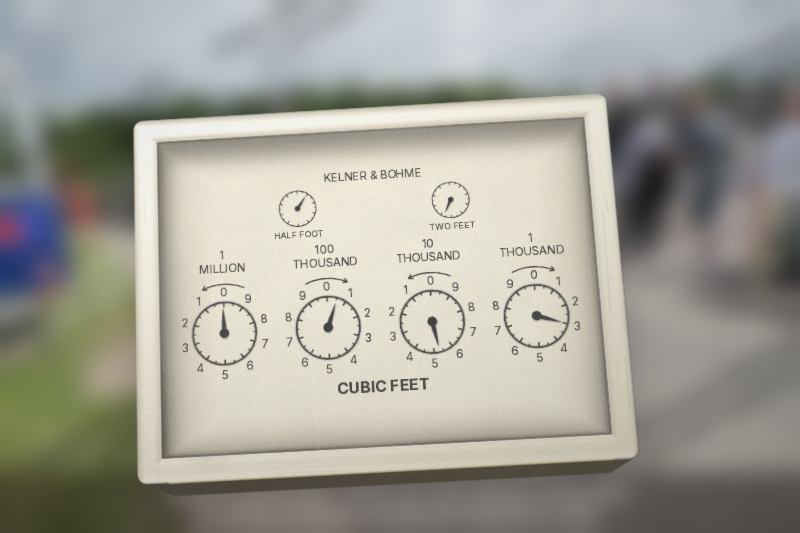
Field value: 5300 ft³
